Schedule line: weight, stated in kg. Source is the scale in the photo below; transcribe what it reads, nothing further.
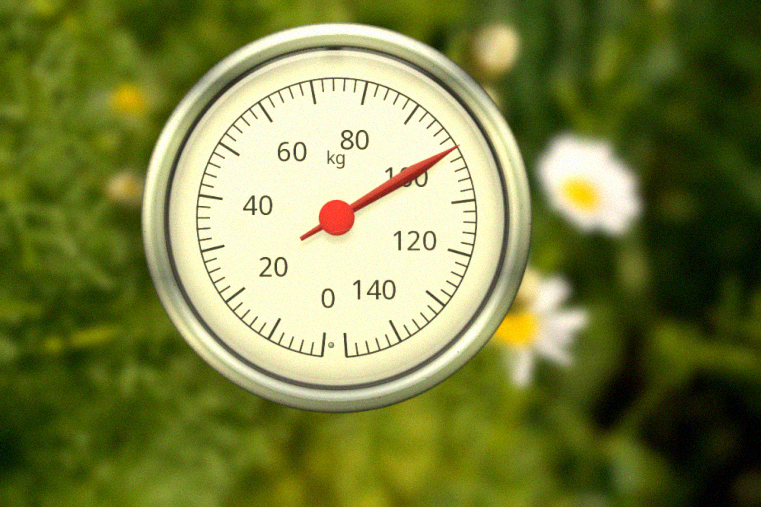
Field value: 100 kg
